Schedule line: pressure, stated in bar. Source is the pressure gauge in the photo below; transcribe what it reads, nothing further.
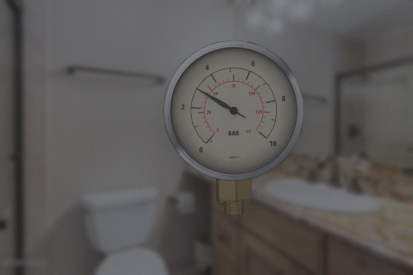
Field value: 3 bar
